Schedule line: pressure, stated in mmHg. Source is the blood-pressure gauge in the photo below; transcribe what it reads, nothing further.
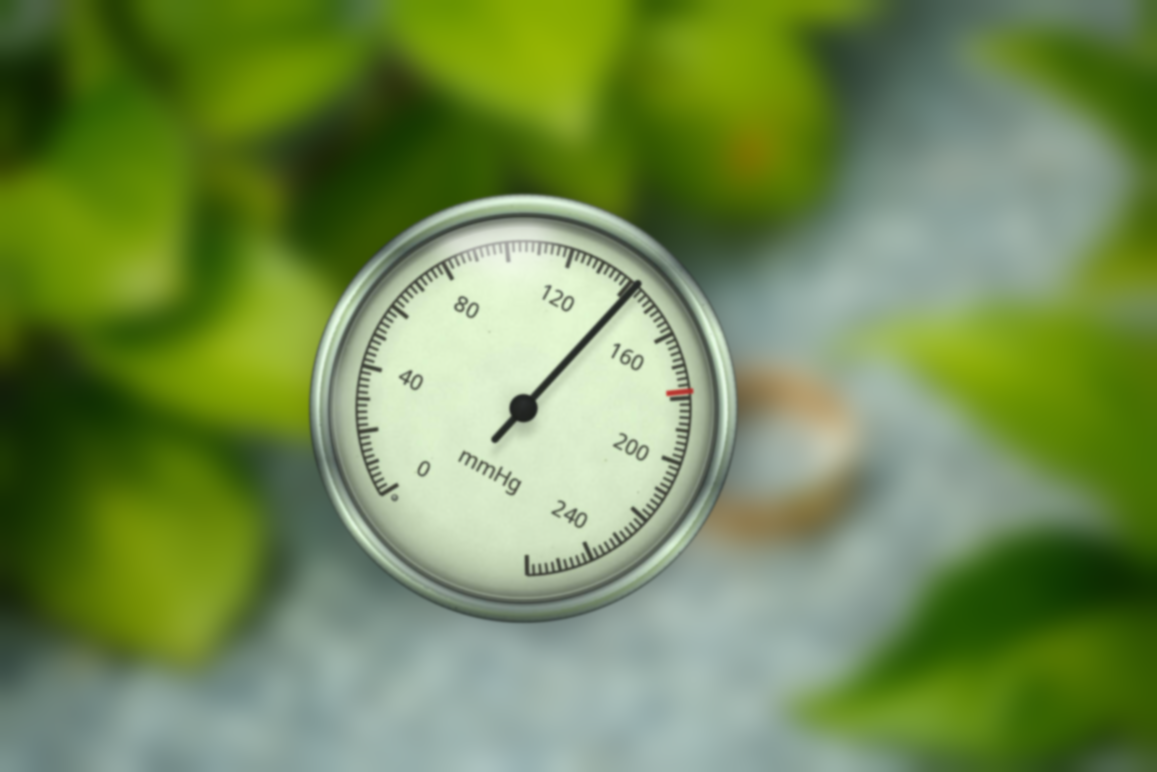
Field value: 142 mmHg
